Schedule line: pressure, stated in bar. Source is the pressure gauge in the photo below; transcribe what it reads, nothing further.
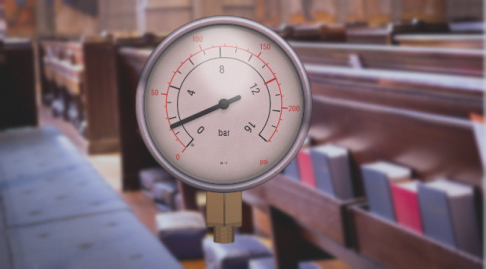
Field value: 1.5 bar
